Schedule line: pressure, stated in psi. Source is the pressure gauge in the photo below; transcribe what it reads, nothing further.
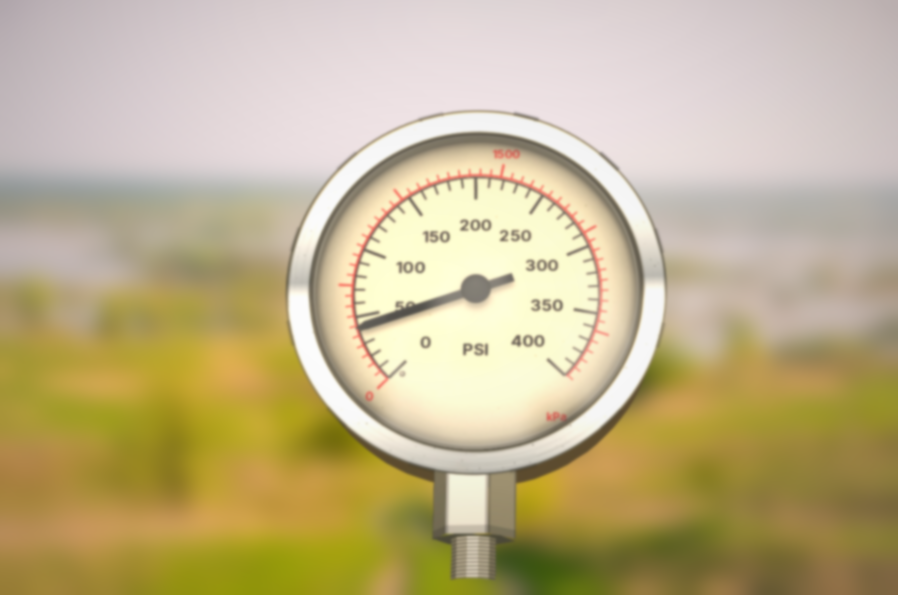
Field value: 40 psi
